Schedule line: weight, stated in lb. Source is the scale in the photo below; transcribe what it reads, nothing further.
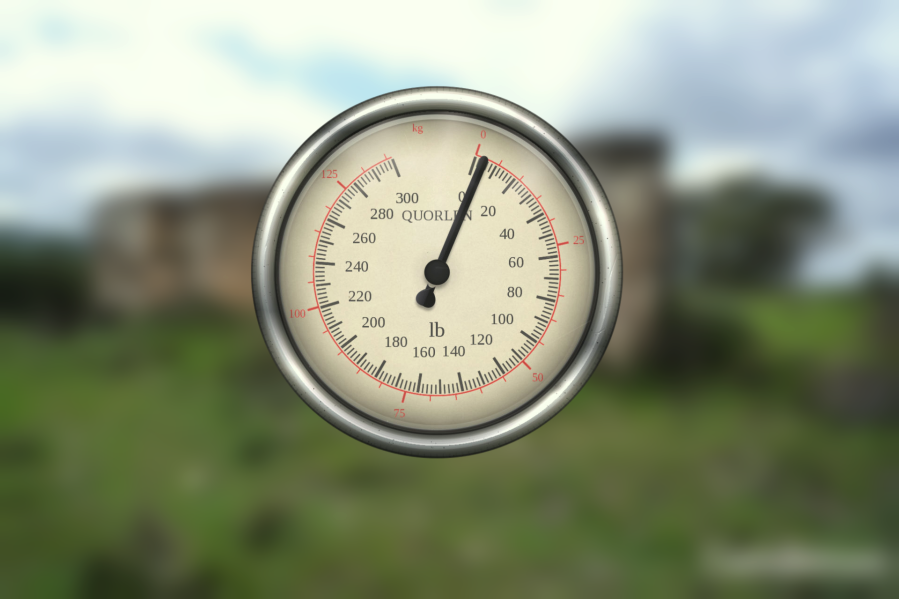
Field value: 4 lb
